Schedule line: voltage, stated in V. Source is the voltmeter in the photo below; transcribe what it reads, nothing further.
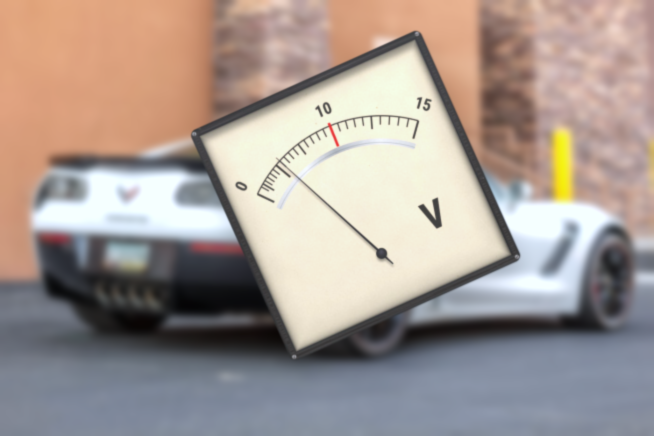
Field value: 5.5 V
